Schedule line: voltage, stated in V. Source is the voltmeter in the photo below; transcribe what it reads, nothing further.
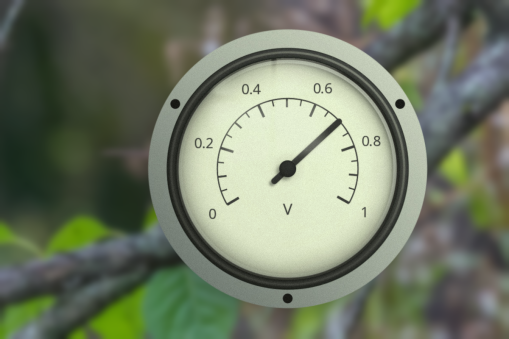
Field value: 0.7 V
